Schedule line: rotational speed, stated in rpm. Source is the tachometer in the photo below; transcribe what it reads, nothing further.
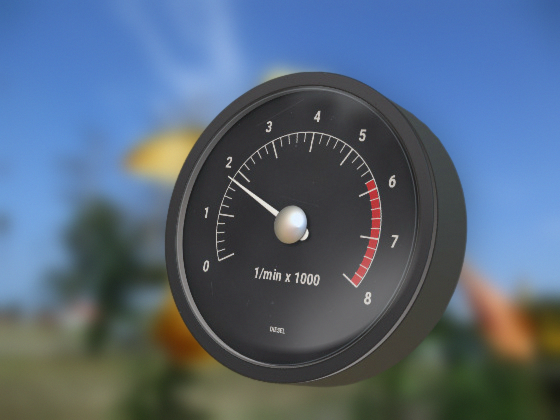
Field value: 1800 rpm
